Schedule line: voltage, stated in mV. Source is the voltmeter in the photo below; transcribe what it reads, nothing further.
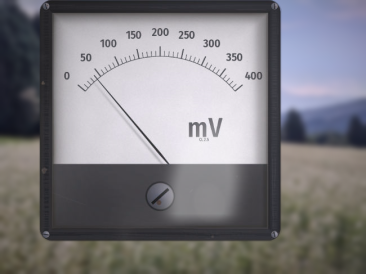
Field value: 40 mV
